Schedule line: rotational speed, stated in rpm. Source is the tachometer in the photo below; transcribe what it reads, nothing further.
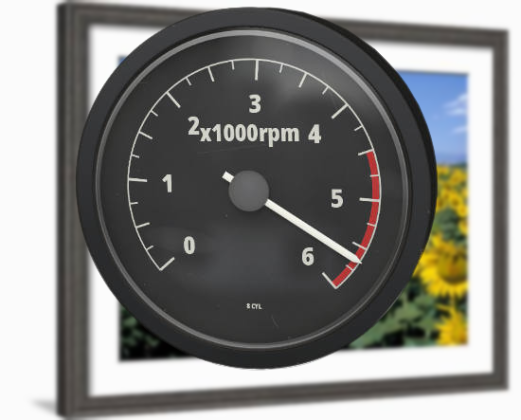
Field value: 5625 rpm
